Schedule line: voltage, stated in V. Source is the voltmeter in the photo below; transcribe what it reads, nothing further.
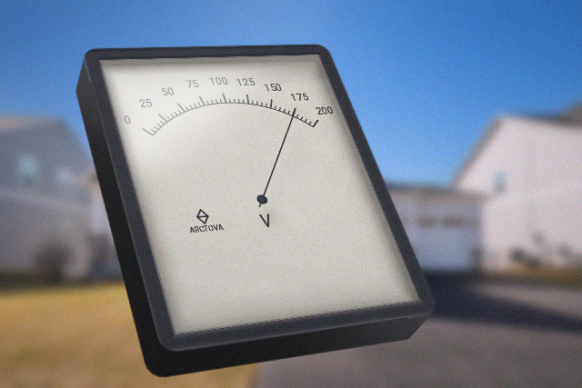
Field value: 175 V
